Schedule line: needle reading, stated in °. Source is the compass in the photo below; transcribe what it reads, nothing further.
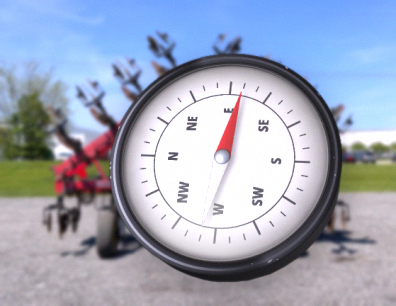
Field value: 100 °
